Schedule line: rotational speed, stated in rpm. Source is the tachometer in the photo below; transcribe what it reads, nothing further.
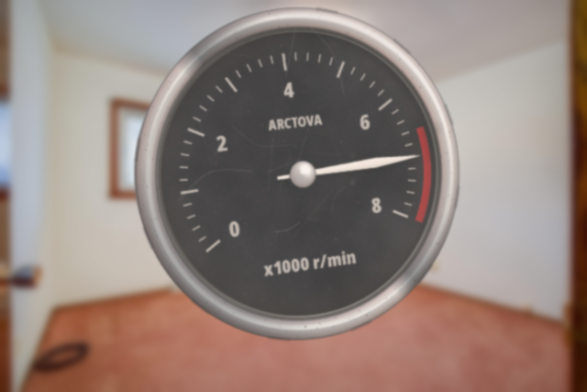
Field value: 7000 rpm
